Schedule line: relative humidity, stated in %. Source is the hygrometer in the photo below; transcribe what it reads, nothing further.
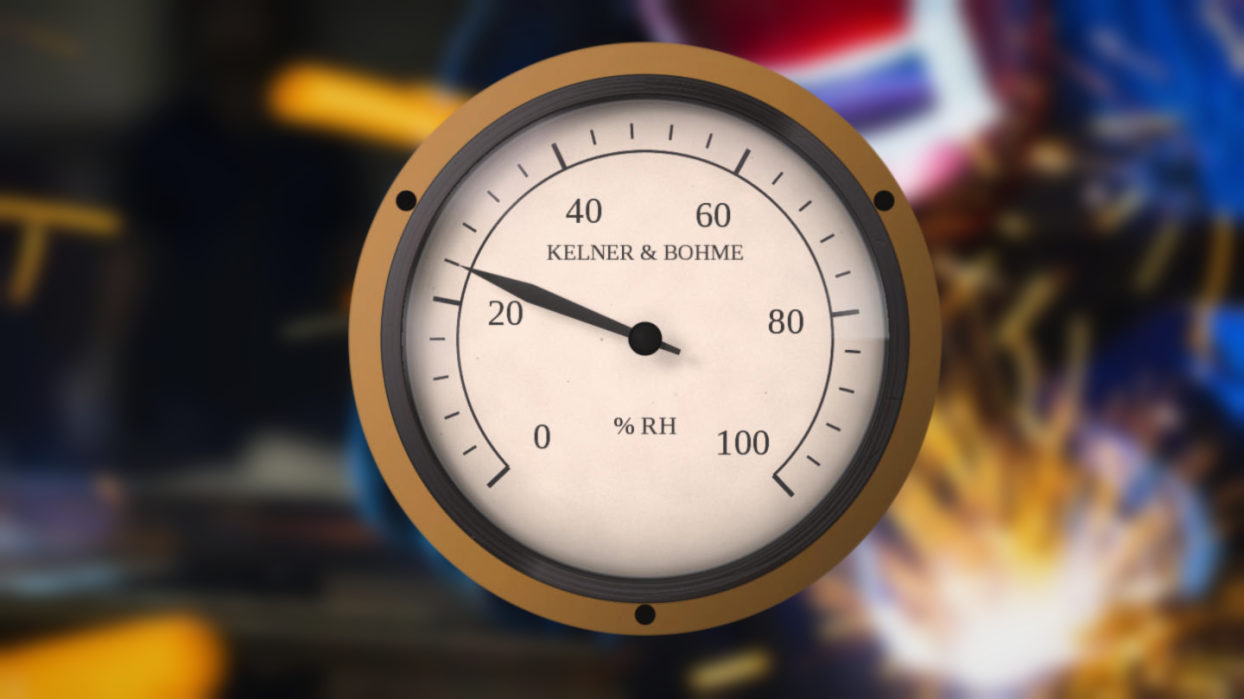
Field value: 24 %
